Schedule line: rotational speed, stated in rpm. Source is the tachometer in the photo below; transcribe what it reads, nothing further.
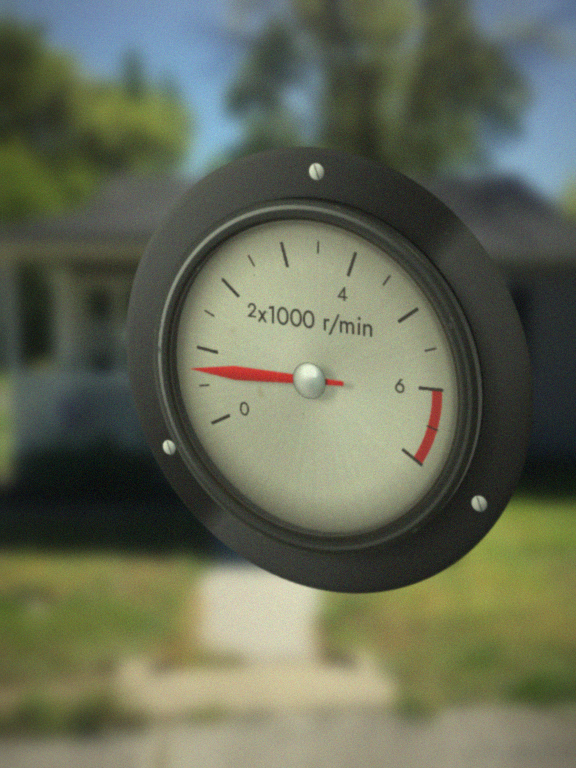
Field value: 750 rpm
